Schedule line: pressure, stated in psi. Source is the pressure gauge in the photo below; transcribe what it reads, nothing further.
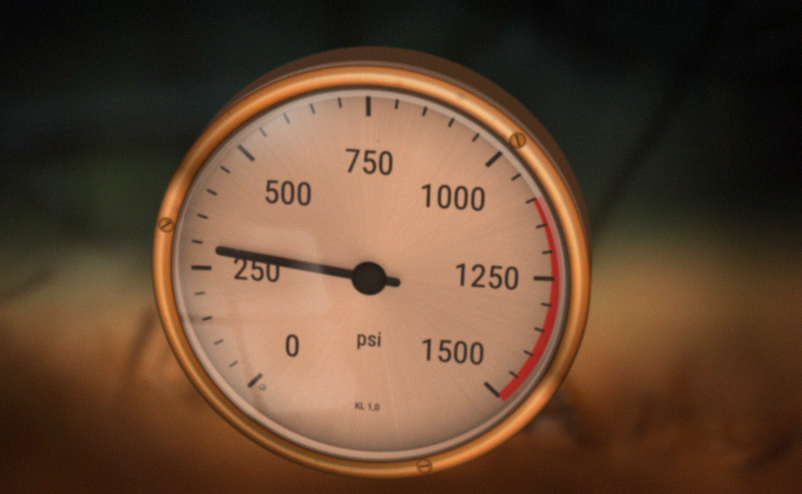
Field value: 300 psi
